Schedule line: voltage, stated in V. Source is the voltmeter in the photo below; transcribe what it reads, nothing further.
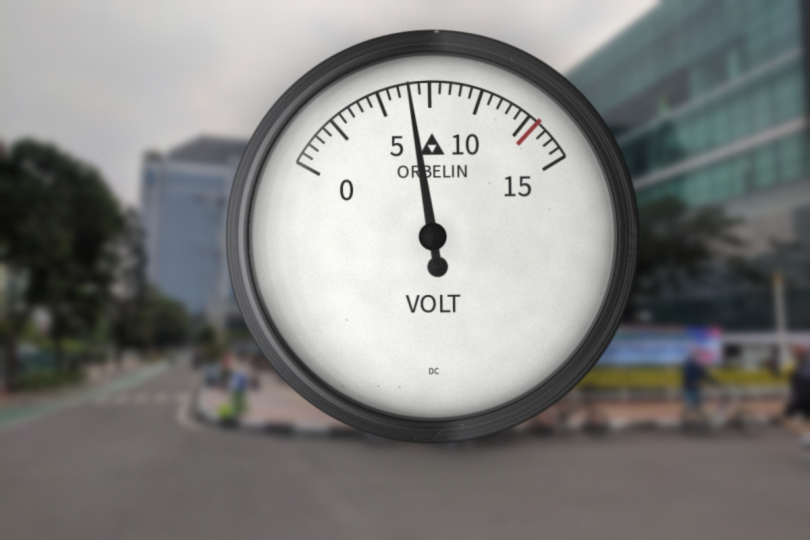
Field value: 6.5 V
